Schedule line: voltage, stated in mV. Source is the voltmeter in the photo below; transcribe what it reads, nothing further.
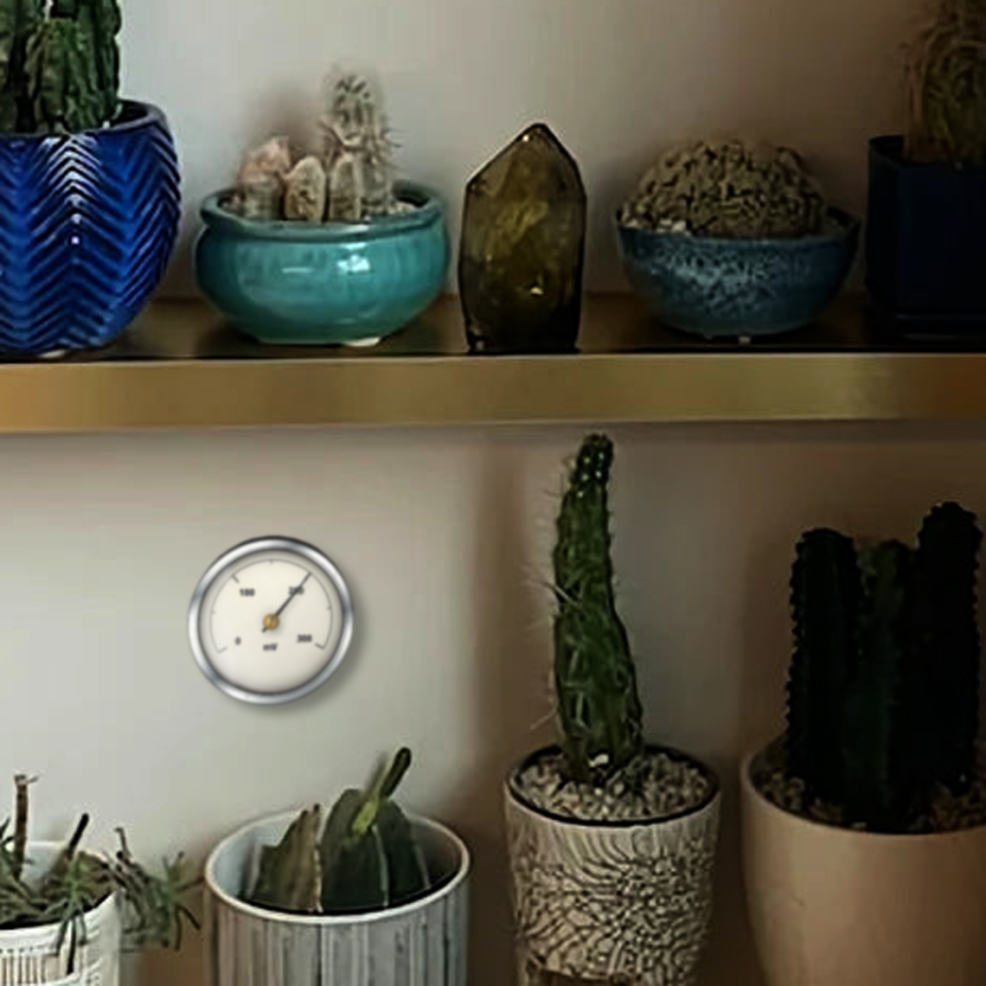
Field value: 200 mV
